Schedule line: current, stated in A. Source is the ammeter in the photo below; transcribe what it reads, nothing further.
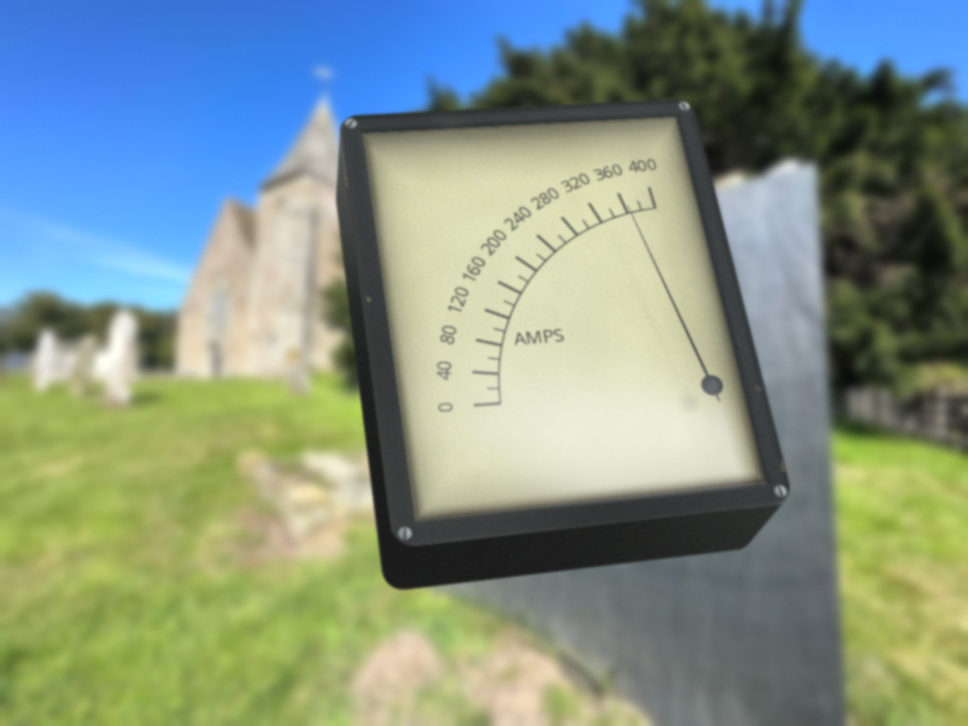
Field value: 360 A
